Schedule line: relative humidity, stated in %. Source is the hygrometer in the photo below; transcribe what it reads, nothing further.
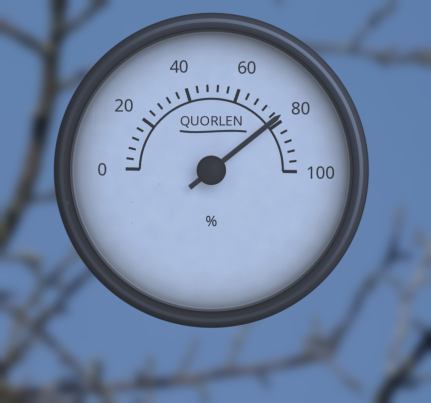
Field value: 78 %
